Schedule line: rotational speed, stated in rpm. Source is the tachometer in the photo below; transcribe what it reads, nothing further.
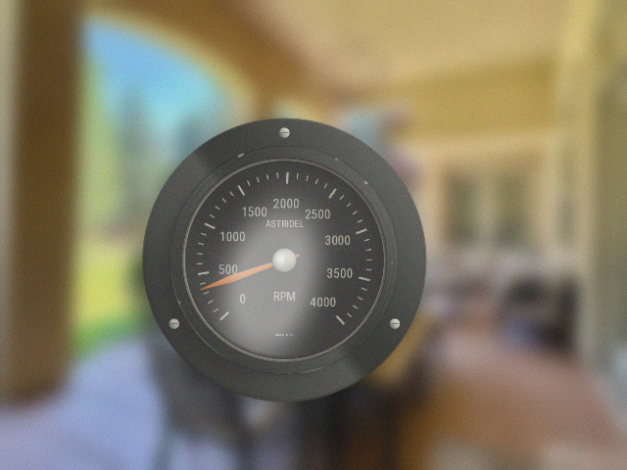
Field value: 350 rpm
